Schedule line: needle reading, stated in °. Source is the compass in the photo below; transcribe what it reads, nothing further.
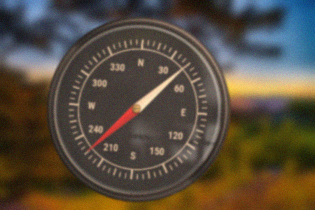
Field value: 225 °
